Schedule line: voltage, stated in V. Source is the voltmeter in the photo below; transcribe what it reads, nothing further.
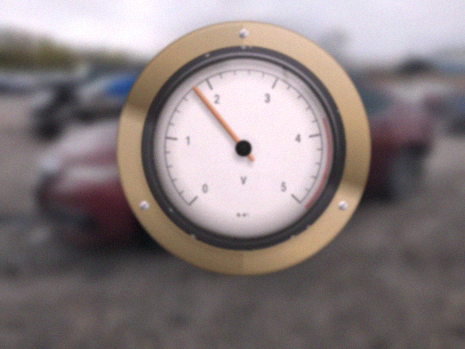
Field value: 1.8 V
